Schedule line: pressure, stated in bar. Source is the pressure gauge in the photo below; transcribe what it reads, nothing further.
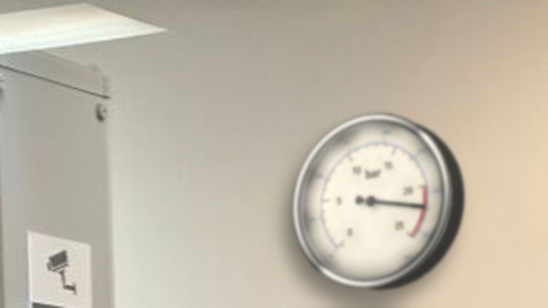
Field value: 22 bar
